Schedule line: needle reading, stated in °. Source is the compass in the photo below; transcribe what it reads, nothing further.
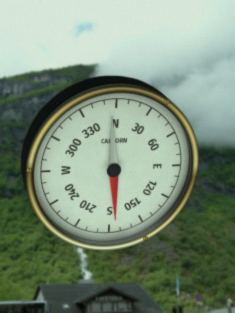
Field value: 175 °
